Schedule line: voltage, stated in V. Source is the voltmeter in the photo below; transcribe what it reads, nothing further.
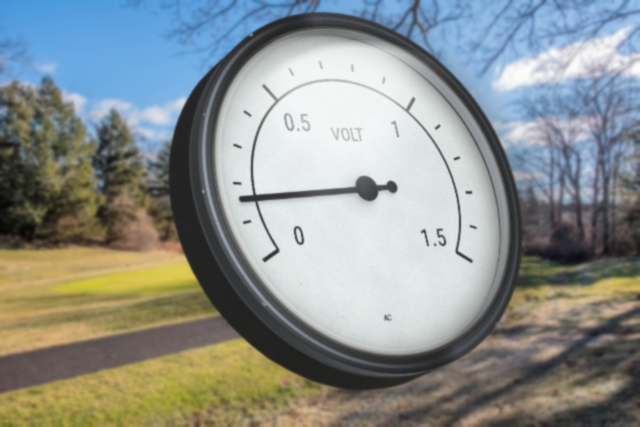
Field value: 0.15 V
